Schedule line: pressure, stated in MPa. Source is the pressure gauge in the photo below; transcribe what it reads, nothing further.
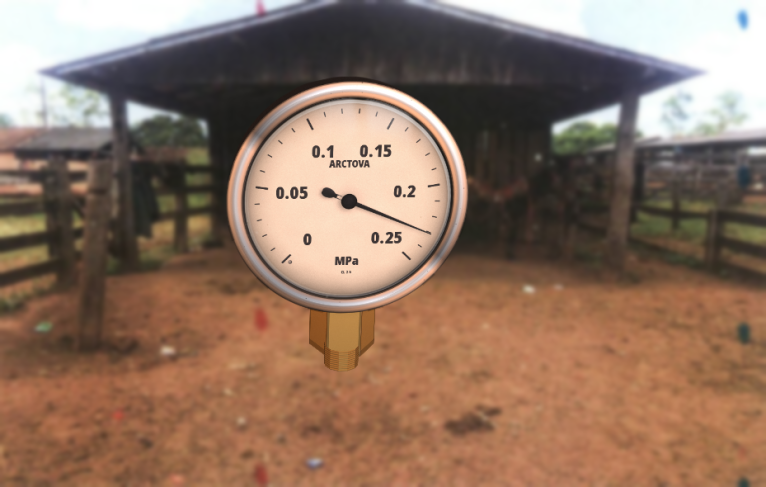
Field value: 0.23 MPa
